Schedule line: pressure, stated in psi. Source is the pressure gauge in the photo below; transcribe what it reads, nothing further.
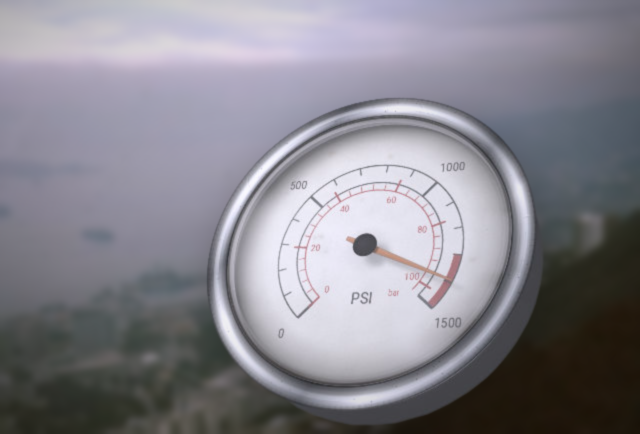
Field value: 1400 psi
